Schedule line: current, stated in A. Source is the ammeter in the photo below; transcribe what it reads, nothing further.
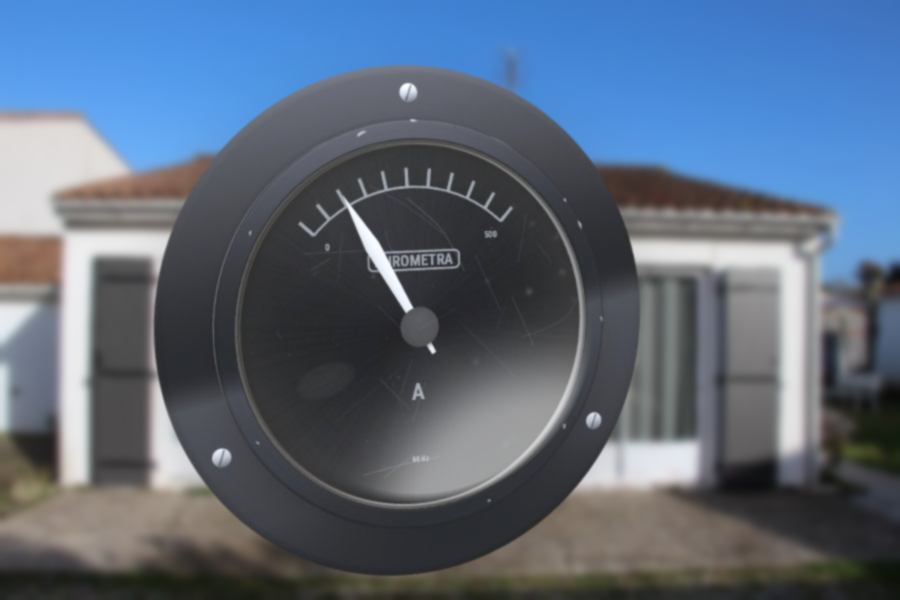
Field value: 100 A
